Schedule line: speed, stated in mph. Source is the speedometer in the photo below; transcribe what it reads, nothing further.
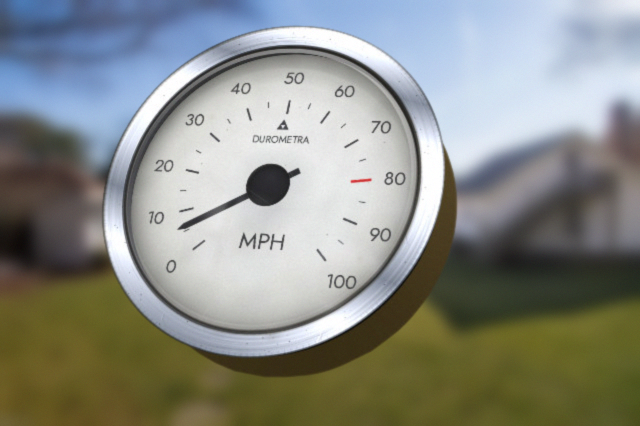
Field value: 5 mph
